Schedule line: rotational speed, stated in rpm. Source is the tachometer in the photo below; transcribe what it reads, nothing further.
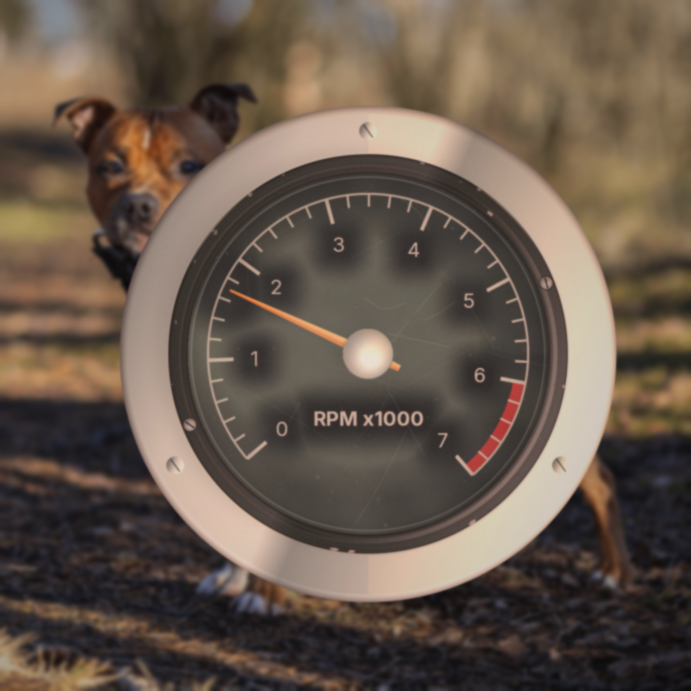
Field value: 1700 rpm
